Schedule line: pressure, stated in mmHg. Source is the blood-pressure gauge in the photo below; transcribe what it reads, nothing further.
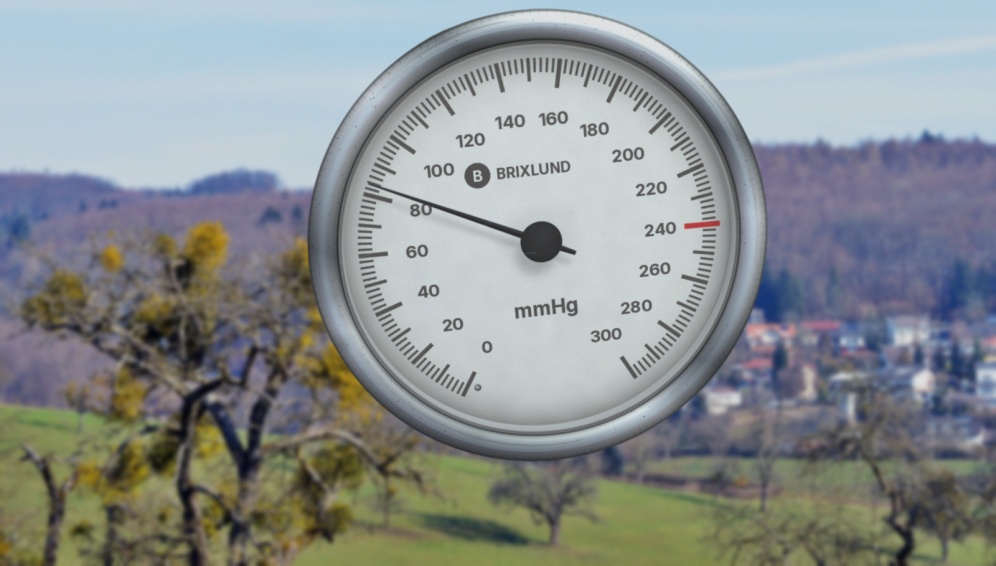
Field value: 84 mmHg
